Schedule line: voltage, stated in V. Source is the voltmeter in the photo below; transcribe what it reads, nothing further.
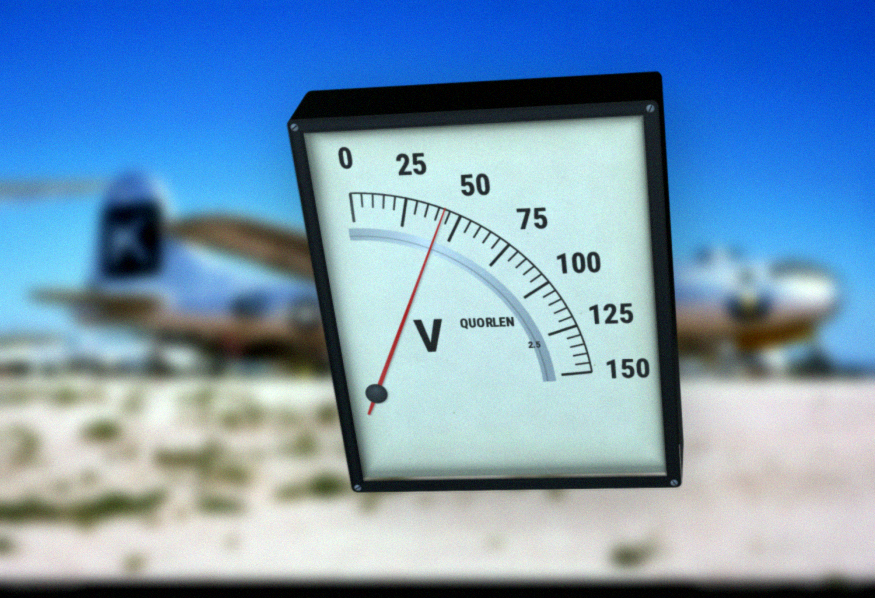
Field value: 42.5 V
